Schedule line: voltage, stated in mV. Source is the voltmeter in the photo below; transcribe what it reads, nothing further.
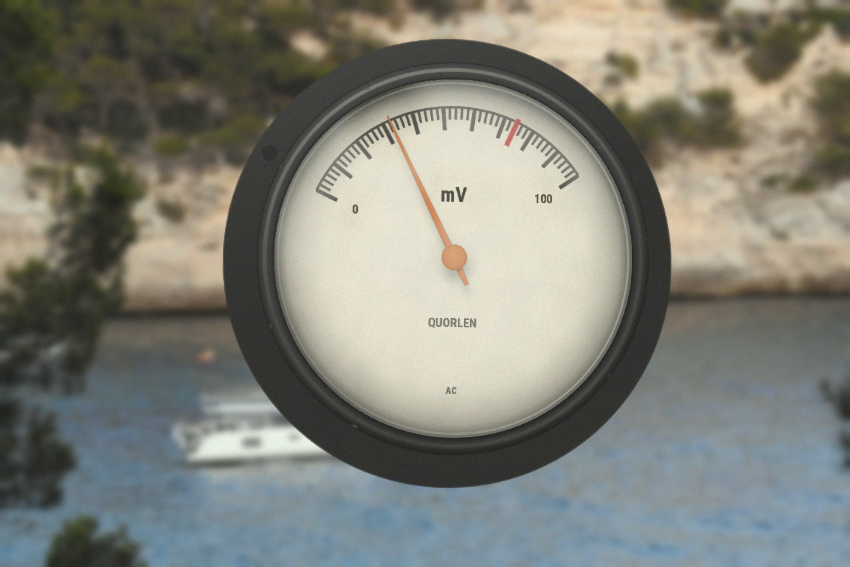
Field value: 32 mV
